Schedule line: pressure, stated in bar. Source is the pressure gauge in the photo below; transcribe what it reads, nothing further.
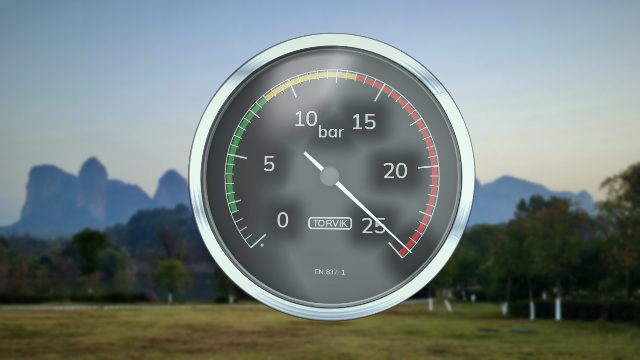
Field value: 24.5 bar
